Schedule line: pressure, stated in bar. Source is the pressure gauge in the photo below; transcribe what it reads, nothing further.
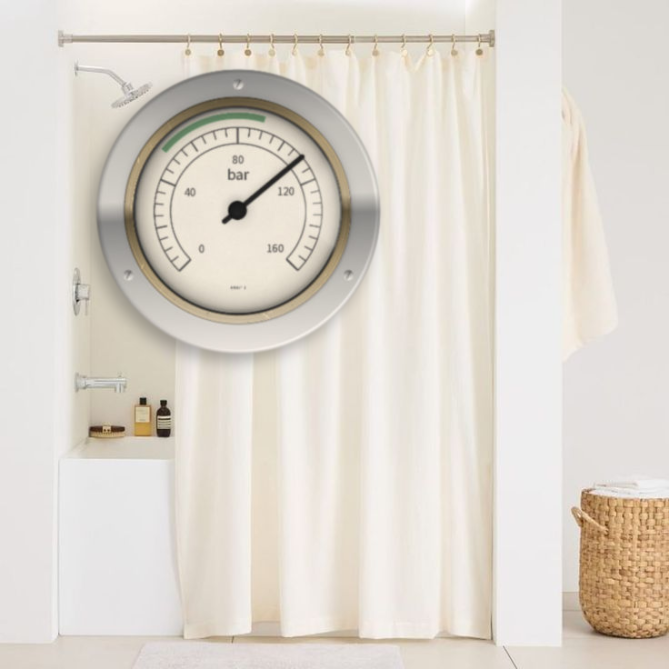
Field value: 110 bar
